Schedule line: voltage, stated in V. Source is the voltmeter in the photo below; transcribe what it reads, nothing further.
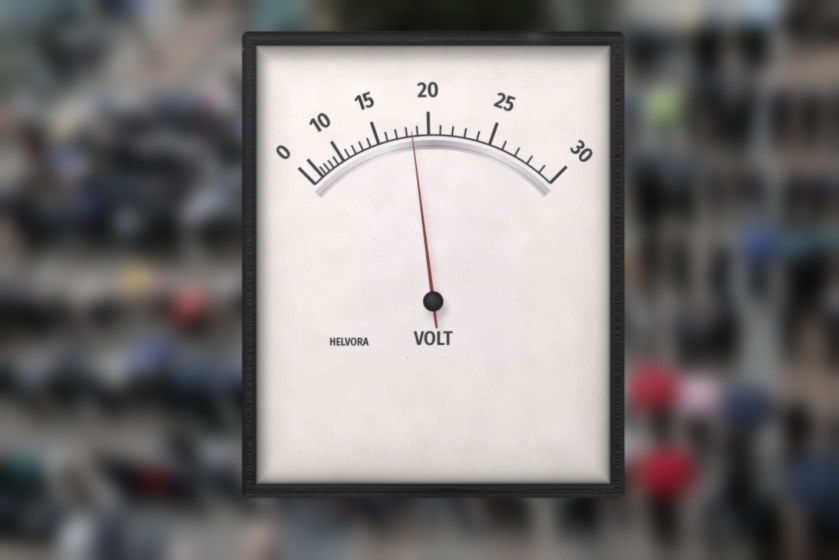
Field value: 18.5 V
